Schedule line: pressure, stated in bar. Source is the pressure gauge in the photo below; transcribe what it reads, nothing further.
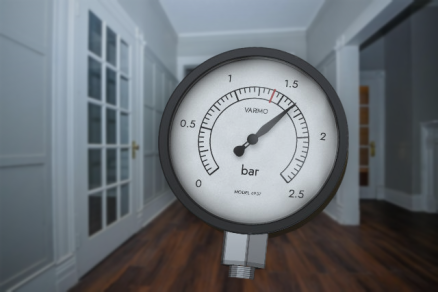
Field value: 1.65 bar
